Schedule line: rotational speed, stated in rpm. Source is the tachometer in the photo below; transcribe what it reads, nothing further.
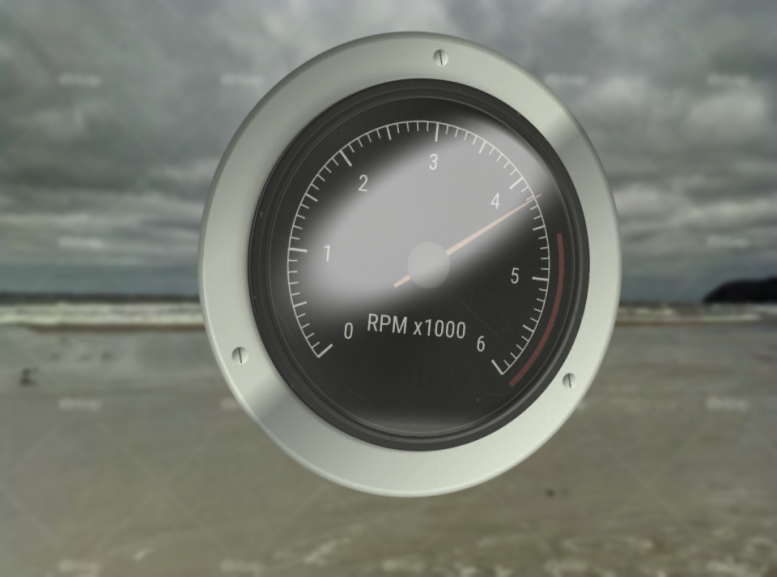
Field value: 4200 rpm
